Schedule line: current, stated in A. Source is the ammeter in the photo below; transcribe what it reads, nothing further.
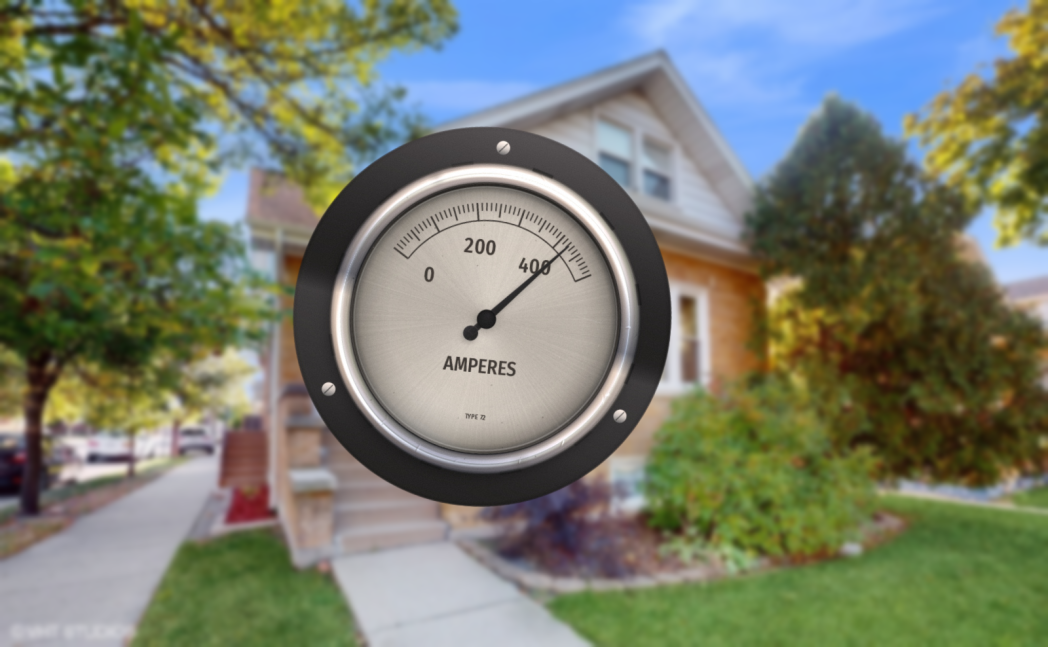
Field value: 420 A
